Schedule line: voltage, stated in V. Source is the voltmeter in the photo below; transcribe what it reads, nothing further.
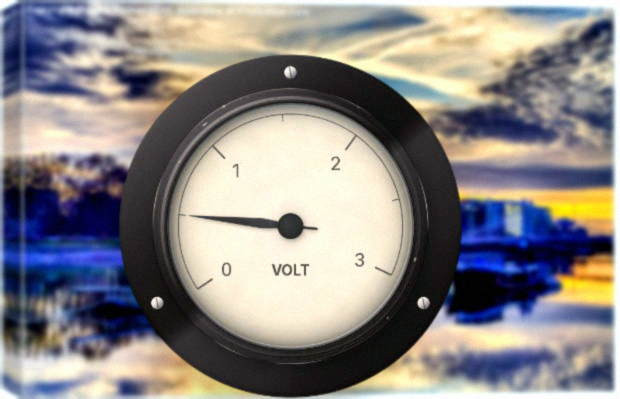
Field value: 0.5 V
